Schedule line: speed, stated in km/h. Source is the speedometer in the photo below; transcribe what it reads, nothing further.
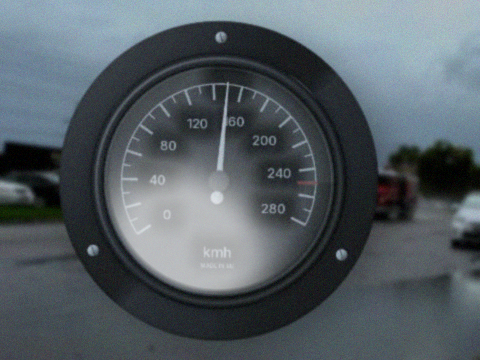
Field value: 150 km/h
